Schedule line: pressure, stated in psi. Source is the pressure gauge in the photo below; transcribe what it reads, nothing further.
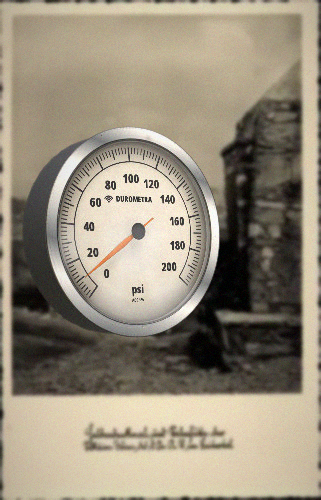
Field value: 10 psi
